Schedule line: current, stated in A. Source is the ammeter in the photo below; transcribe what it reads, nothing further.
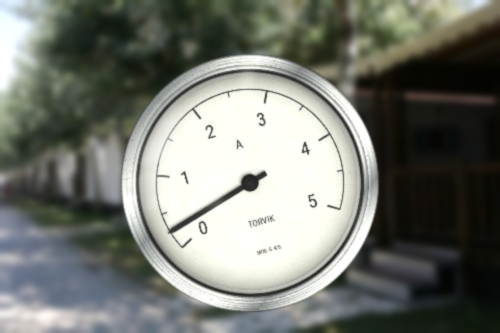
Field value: 0.25 A
